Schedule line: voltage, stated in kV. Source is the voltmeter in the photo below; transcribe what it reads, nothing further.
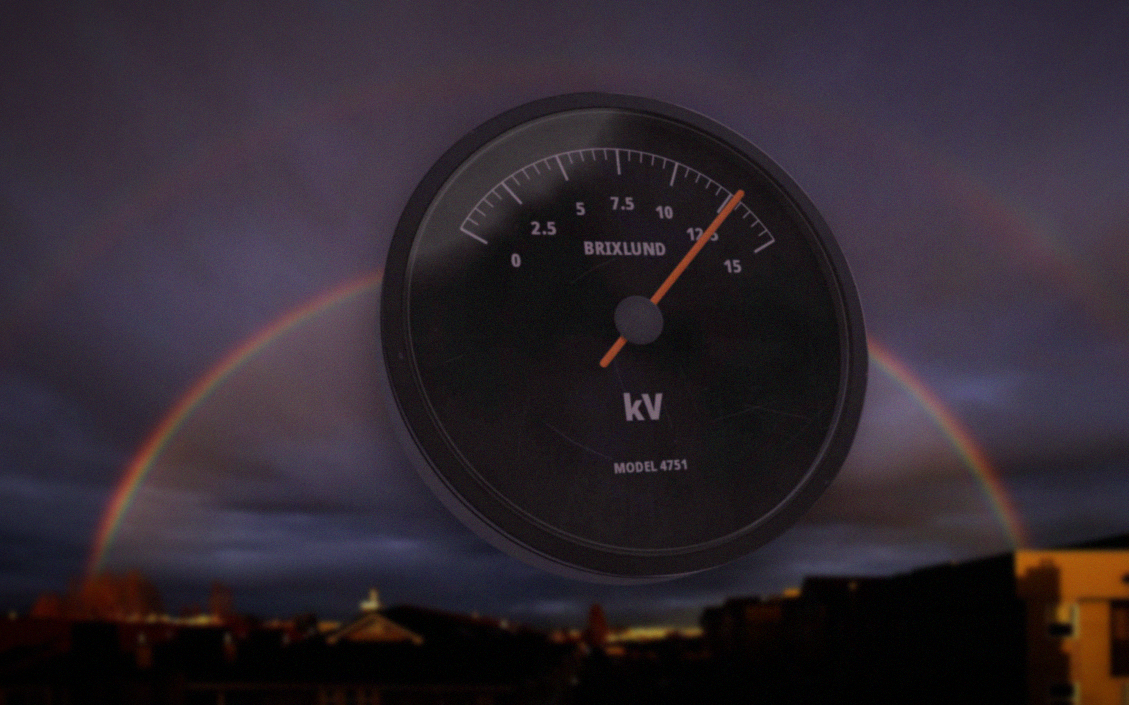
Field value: 12.75 kV
